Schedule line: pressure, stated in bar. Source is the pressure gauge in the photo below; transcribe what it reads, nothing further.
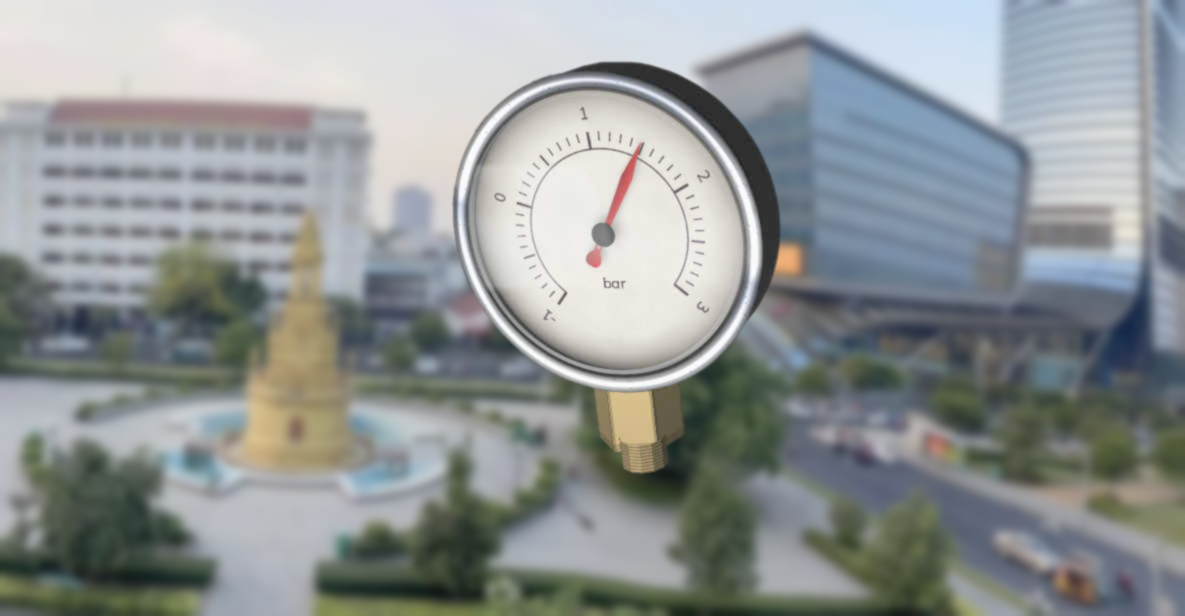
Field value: 1.5 bar
